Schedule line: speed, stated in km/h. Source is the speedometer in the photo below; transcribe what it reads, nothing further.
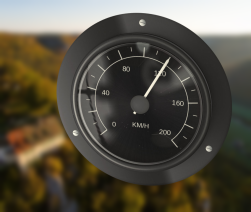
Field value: 120 km/h
